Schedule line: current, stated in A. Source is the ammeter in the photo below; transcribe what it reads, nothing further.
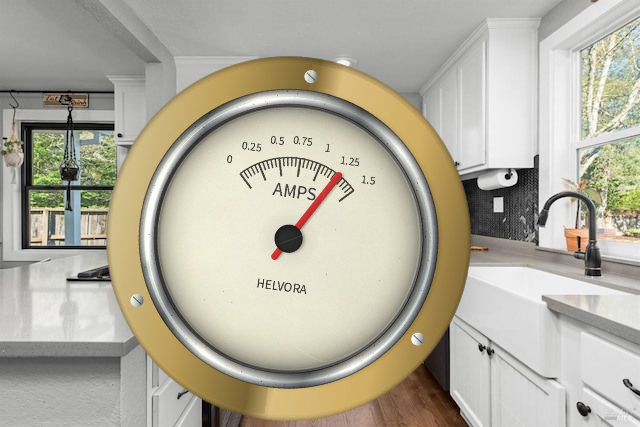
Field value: 1.25 A
